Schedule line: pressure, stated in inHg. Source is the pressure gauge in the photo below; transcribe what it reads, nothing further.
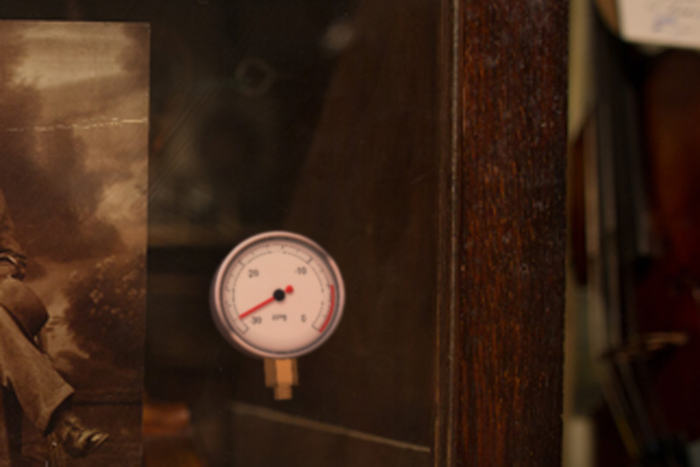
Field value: -28 inHg
